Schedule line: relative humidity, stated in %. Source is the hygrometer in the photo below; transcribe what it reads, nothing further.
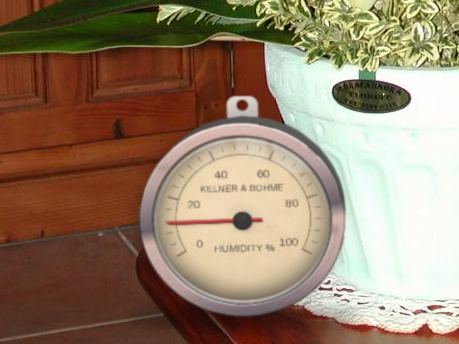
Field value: 12 %
